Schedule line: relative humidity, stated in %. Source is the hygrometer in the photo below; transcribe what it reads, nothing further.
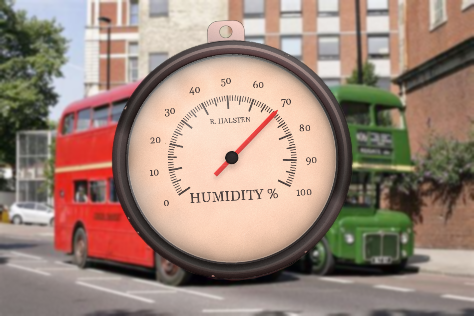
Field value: 70 %
